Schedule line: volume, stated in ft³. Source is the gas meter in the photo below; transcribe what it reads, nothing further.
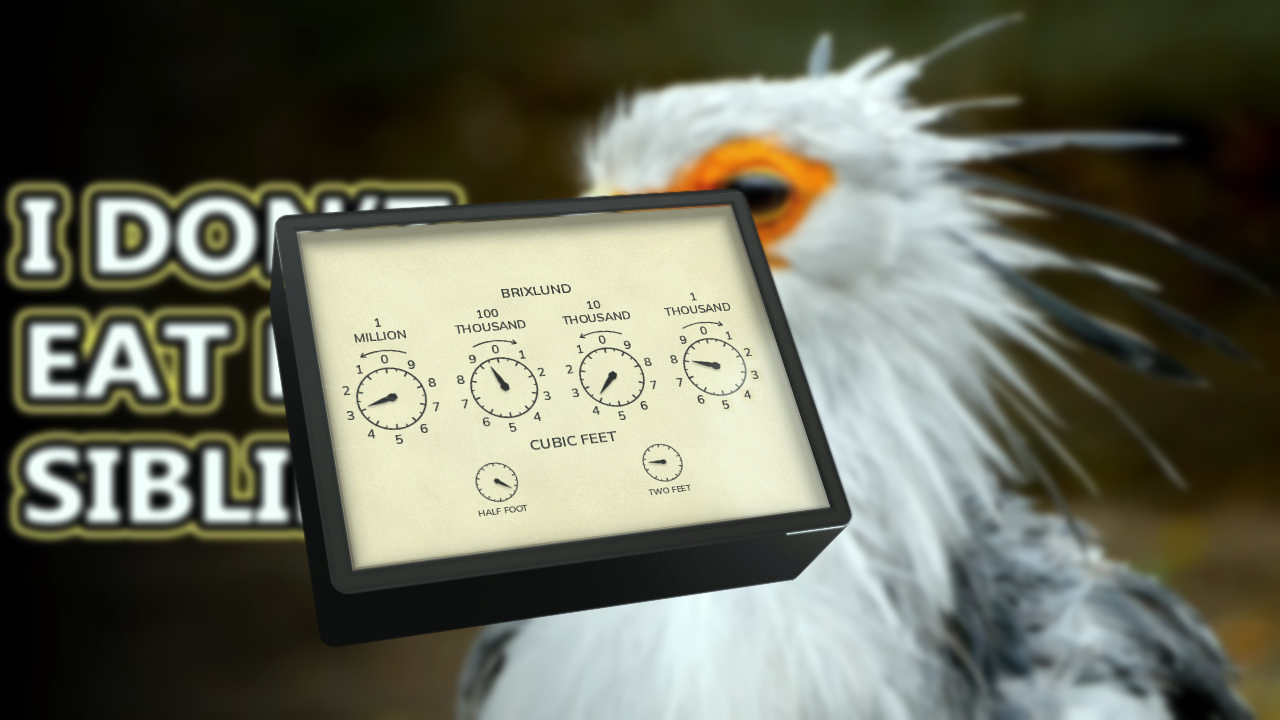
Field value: 293800 ft³
